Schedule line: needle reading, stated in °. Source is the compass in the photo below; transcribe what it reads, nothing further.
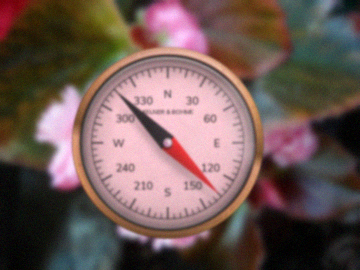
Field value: 135 °
